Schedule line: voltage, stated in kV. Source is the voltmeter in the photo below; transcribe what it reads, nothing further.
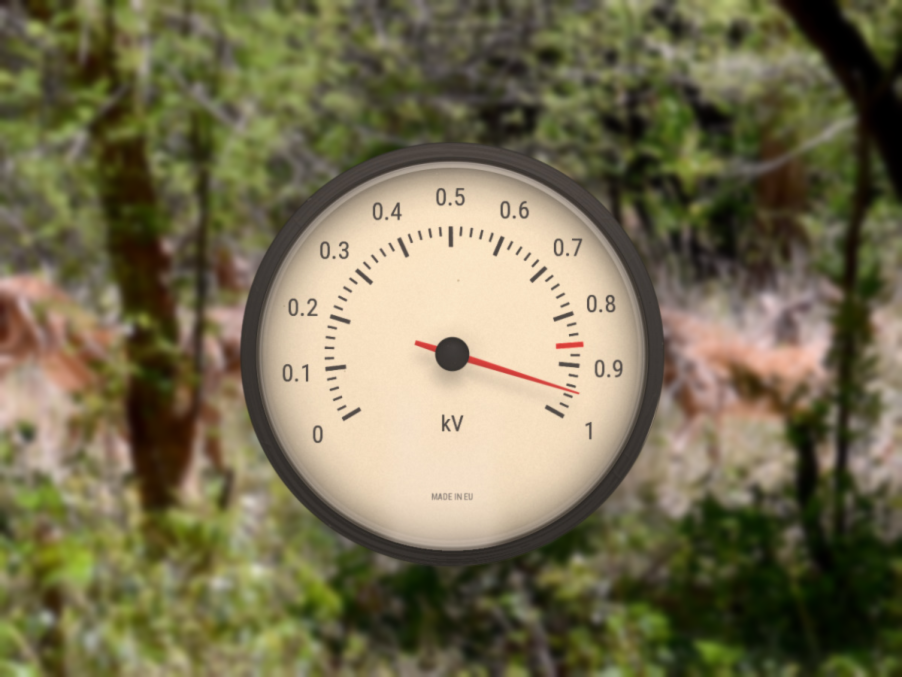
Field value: 0.95 kV
